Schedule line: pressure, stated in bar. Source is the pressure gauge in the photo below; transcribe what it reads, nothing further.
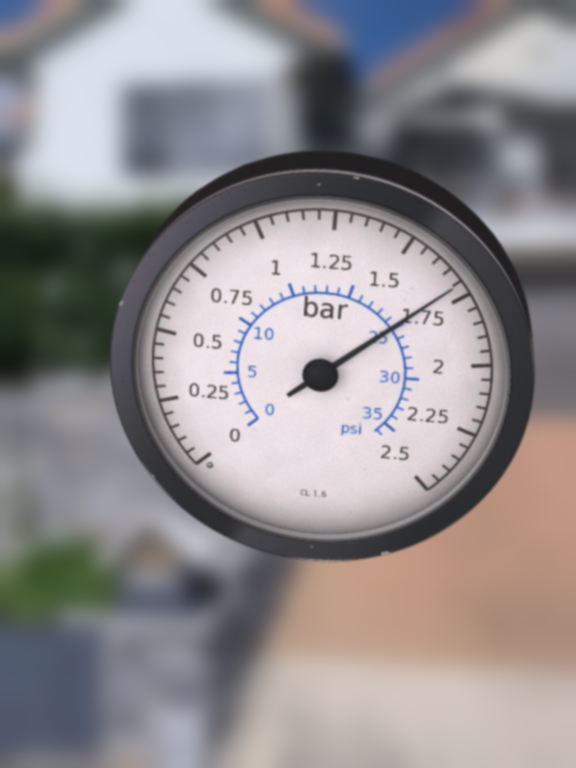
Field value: 1.7 bar
